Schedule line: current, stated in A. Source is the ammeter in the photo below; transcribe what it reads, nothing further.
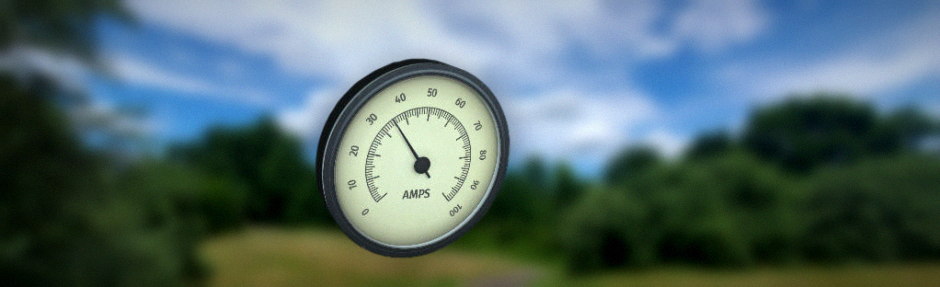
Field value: 35 A
